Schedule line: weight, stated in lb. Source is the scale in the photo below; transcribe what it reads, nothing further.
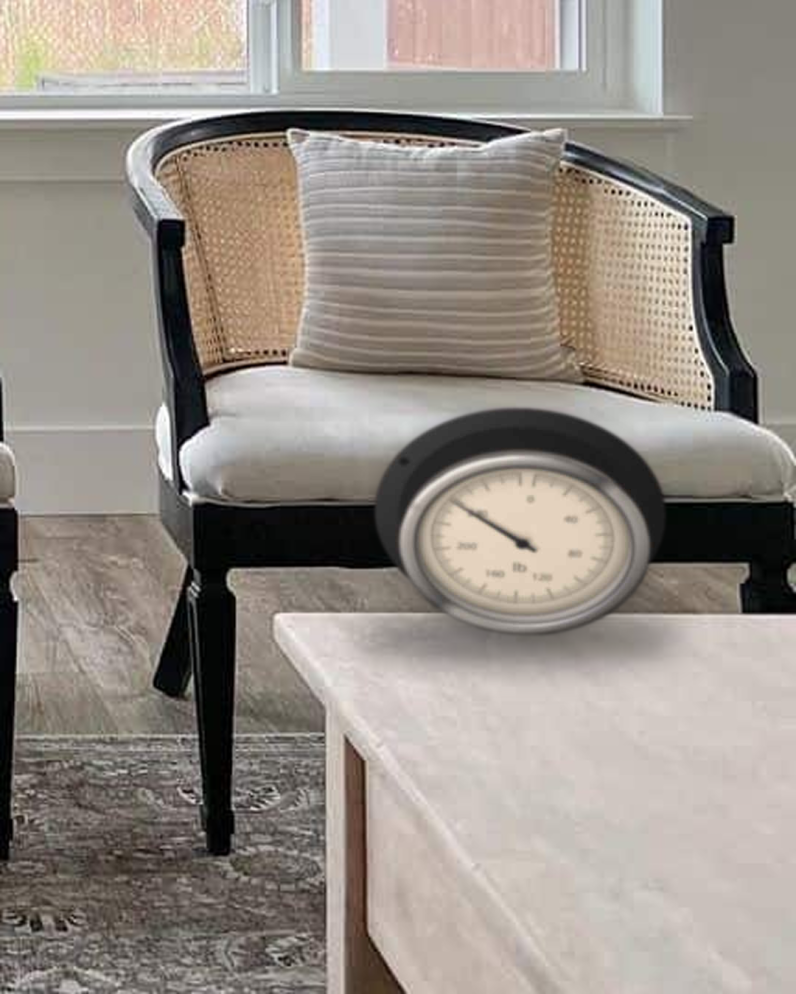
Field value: 240 lb
